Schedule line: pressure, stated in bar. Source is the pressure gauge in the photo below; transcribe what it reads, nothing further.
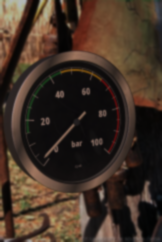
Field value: 2.5 bar
